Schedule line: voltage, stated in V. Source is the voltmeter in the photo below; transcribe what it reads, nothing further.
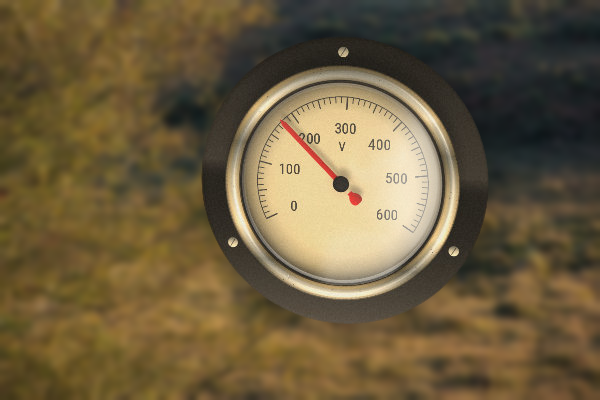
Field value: 180 V
